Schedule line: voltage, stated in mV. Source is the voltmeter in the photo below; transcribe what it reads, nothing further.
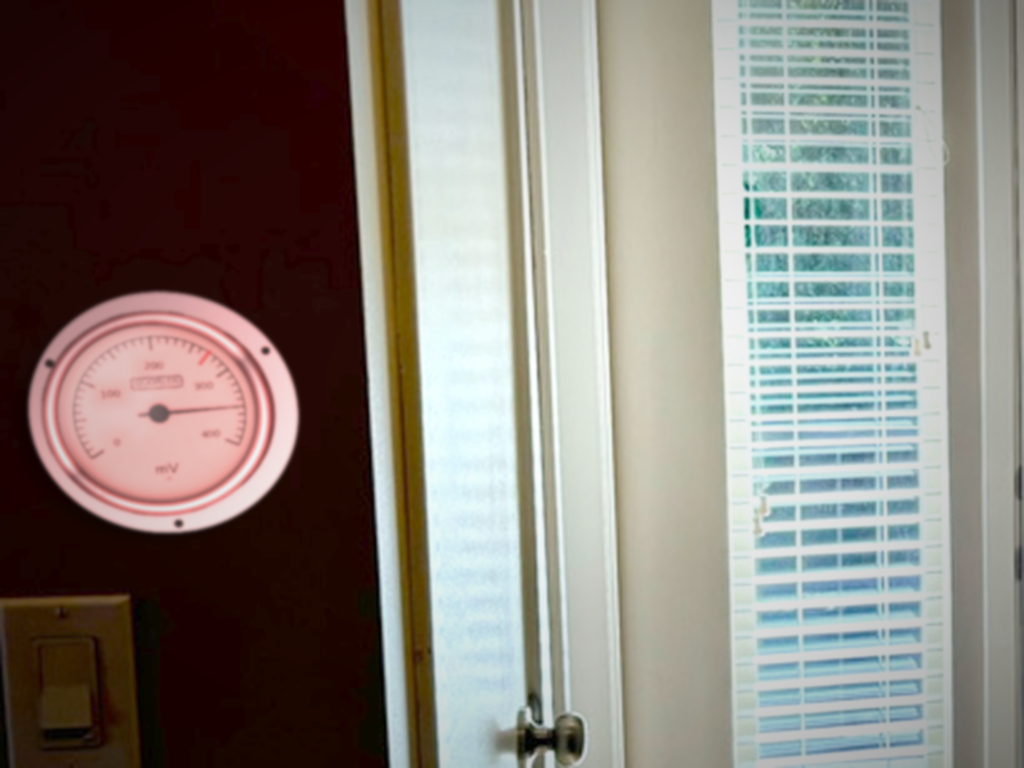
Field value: 350 mV
